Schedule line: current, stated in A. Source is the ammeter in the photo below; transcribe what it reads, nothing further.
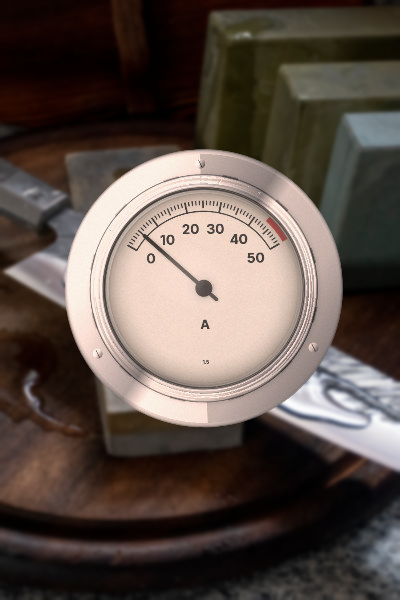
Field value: 5 A
